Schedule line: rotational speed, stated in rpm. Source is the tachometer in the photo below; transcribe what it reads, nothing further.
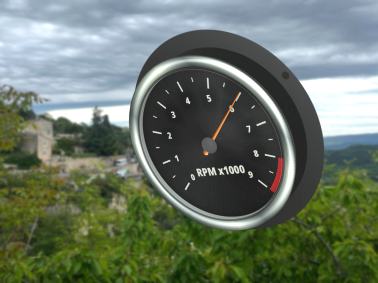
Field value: 6000 rpm
